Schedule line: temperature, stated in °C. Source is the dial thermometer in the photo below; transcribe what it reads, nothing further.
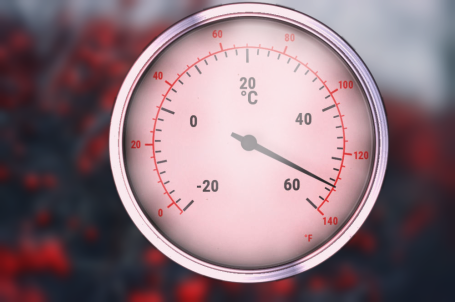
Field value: 55 °C
